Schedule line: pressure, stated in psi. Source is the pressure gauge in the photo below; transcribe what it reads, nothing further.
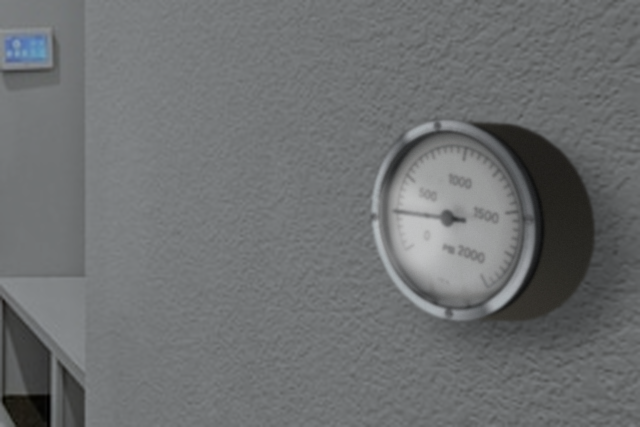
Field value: 250 psi
